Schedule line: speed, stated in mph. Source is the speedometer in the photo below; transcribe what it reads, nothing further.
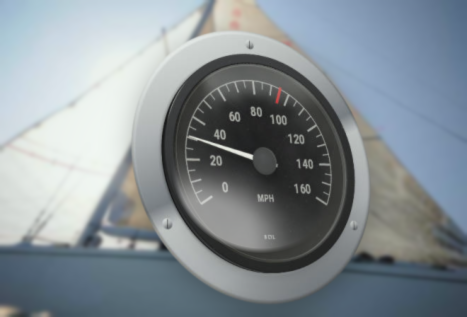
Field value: 30 mph
